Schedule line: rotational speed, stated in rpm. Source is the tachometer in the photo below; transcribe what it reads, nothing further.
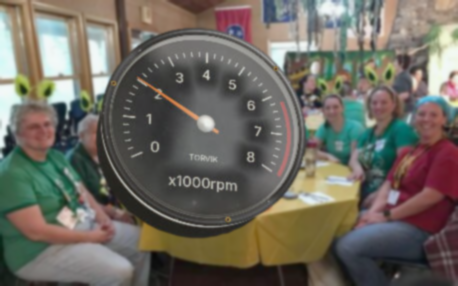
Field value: 2000 rpm
